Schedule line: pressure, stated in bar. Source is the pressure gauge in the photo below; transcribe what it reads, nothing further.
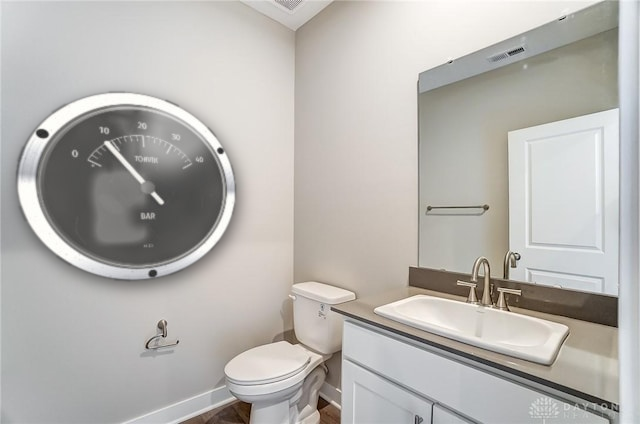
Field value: 8 bar
